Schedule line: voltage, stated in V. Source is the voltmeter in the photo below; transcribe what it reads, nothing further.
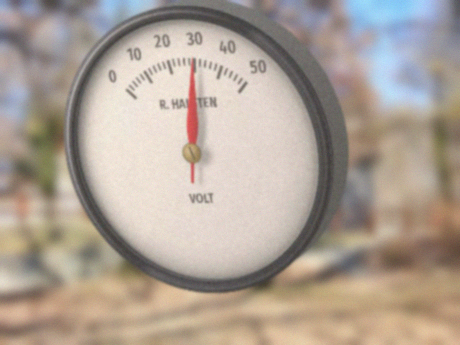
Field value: 30 V
